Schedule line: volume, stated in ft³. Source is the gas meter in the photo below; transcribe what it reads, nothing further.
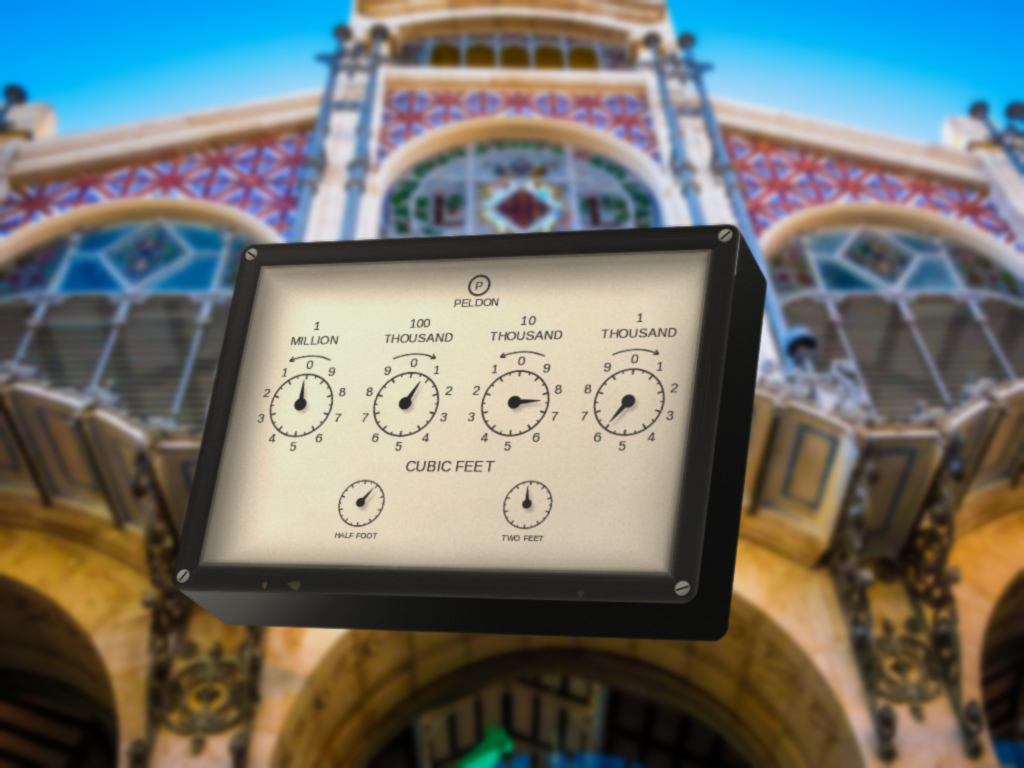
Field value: 7600 ft³
